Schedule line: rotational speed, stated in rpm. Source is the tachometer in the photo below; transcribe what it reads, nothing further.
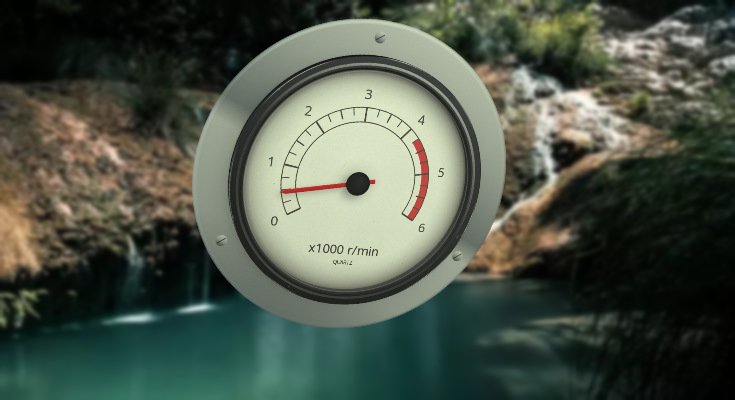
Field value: 500 rpm
